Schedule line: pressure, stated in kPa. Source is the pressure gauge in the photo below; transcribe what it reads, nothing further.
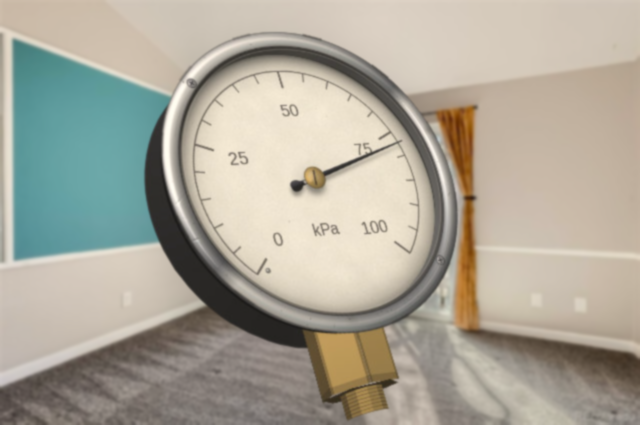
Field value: 77.5 kPa
